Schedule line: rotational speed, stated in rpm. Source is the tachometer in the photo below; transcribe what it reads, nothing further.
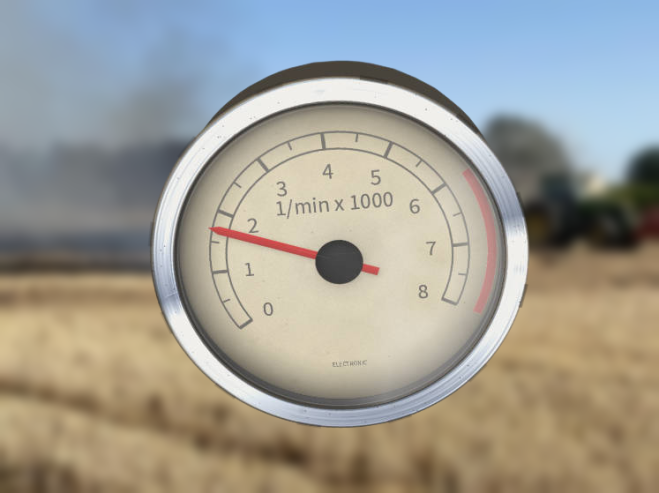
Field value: 1750 rpm
